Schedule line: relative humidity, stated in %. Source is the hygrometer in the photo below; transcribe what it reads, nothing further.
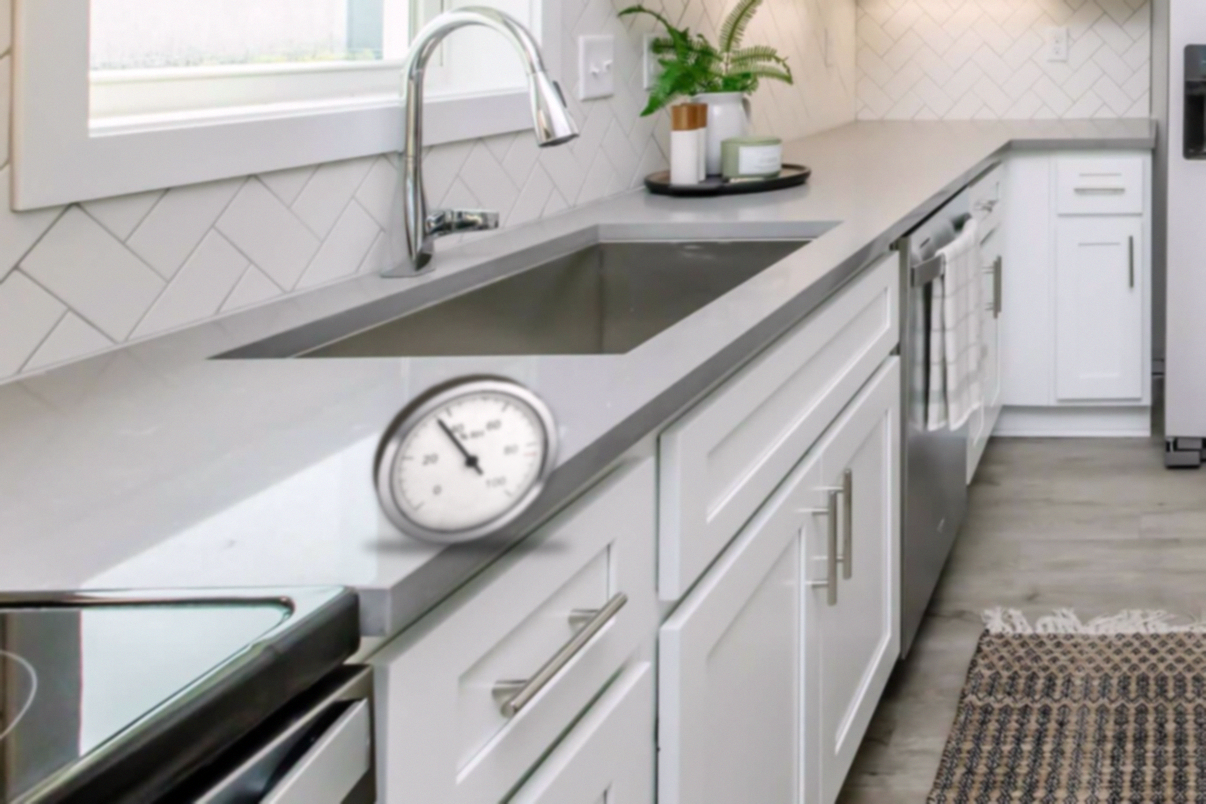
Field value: 36 %
